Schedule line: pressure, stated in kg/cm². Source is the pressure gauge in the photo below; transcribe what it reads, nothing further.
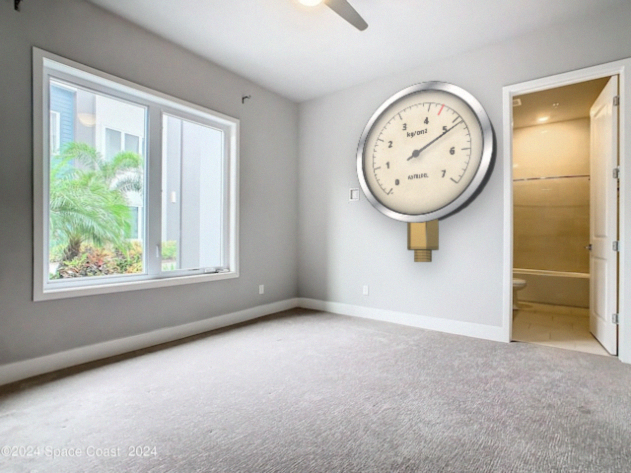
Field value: 5.2 kg/cm²
